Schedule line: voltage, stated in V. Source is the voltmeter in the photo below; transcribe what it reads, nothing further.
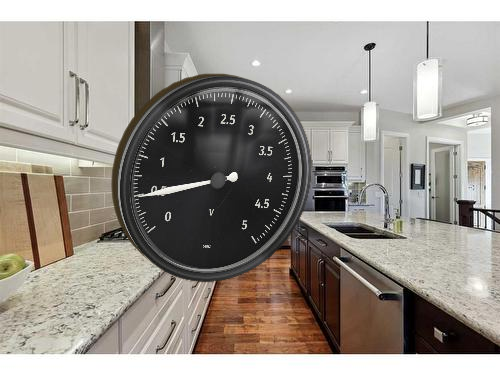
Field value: 0.5 V
